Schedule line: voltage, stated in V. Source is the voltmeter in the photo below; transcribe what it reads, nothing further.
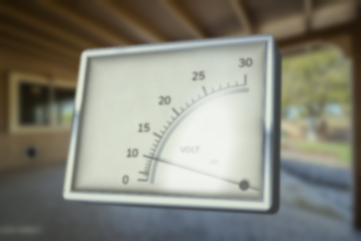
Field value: 10 V
